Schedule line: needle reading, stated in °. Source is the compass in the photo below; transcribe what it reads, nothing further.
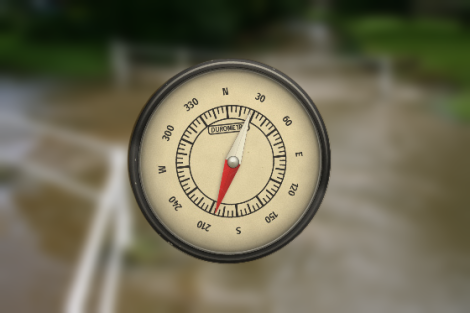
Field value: 205 °
